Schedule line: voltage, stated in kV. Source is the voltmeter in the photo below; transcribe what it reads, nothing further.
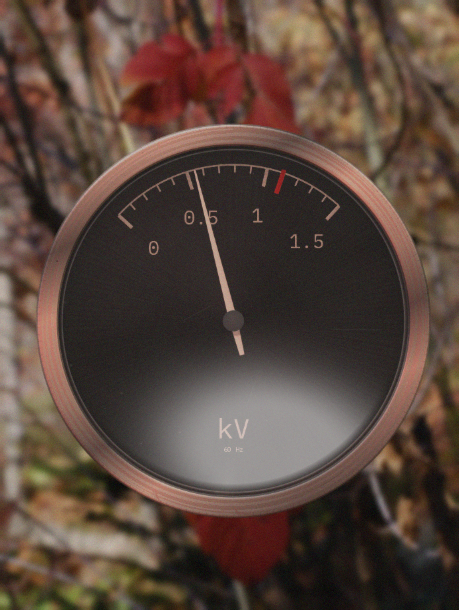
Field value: 0.55 kV
